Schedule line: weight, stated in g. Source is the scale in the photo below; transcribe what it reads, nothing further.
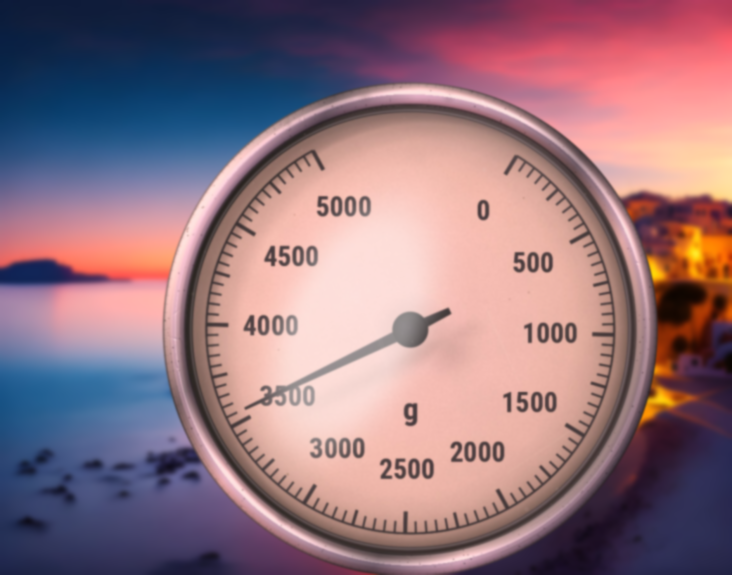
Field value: 3550 g
